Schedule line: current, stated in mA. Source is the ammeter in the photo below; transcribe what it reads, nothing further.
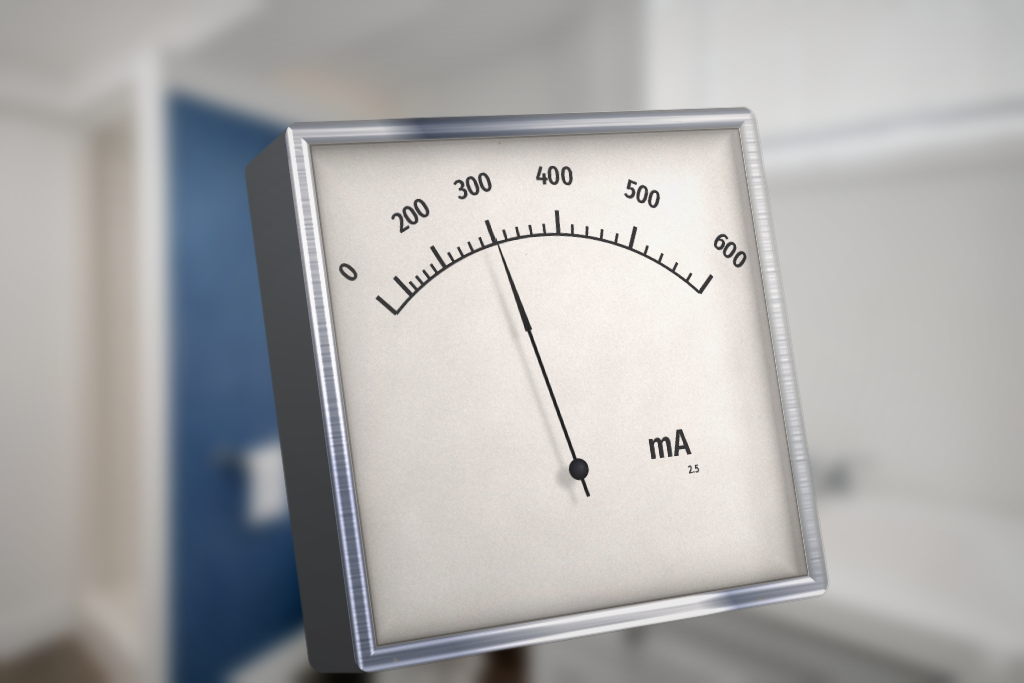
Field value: 300 mA
